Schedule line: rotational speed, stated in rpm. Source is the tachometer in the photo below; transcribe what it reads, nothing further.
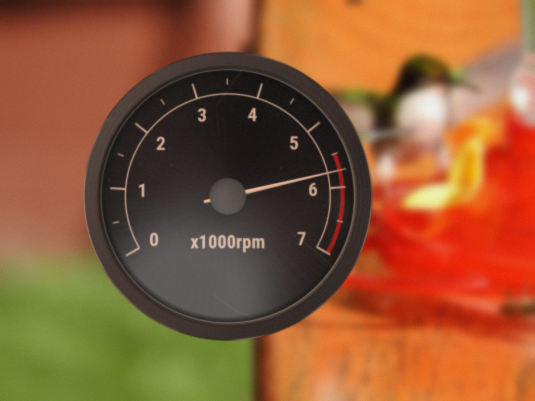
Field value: 5750 rpm
